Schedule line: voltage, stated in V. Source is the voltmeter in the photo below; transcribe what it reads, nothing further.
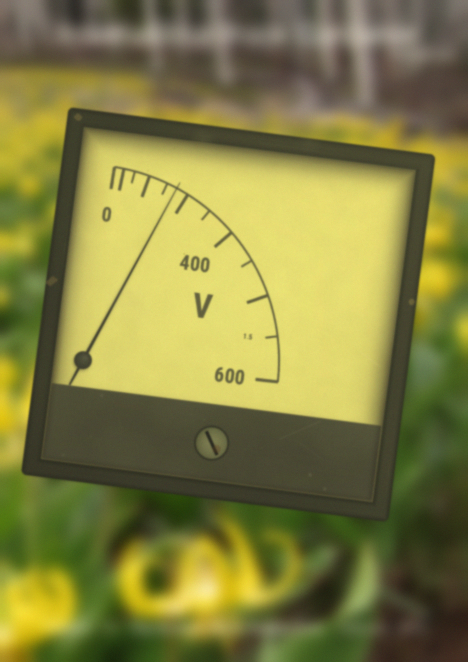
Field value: 275 V
